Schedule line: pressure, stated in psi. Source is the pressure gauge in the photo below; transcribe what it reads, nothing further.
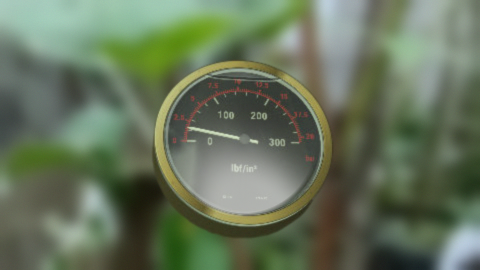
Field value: 20 psi
